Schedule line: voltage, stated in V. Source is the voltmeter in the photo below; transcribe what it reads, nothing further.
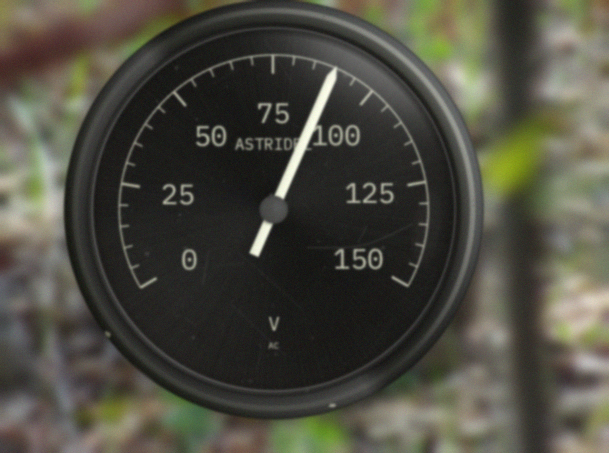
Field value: 90 V
